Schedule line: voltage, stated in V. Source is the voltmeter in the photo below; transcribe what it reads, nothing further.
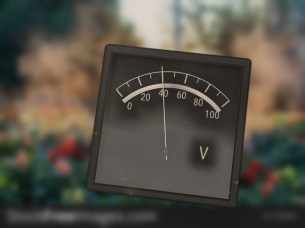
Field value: 40 V
